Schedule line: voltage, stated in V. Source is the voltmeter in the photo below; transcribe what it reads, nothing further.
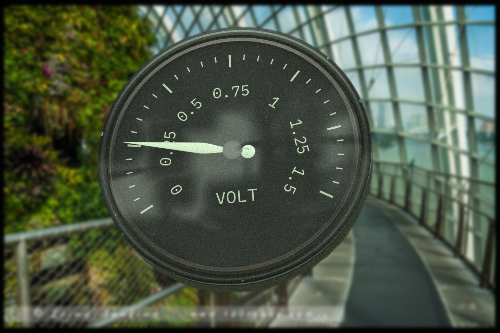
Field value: 0.25 V
